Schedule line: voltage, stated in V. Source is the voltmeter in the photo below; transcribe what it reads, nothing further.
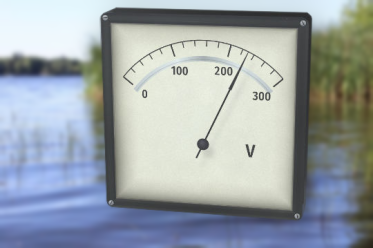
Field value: 230 V
